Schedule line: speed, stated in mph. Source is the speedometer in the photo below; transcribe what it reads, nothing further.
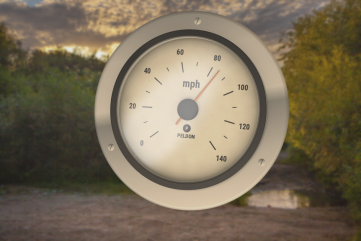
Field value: 85 mph
